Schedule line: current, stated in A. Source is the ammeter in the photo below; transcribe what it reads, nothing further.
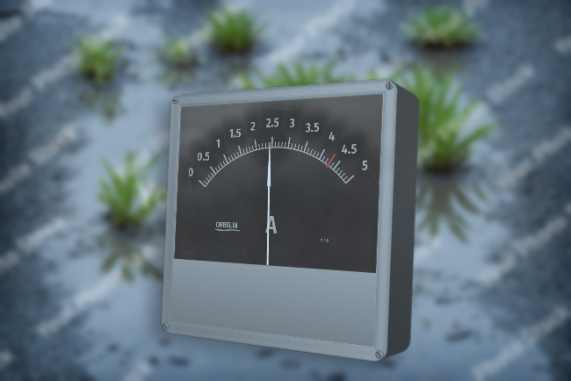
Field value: 2.5 A
